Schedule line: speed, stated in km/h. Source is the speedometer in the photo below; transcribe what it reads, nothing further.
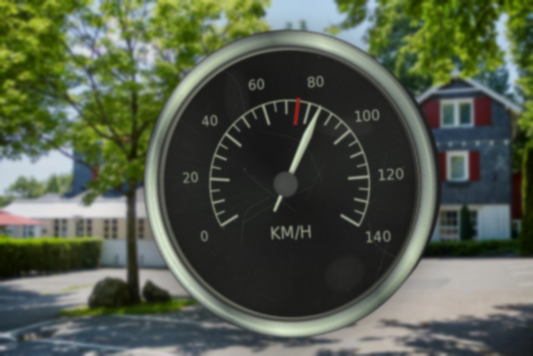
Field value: 85 km/h
